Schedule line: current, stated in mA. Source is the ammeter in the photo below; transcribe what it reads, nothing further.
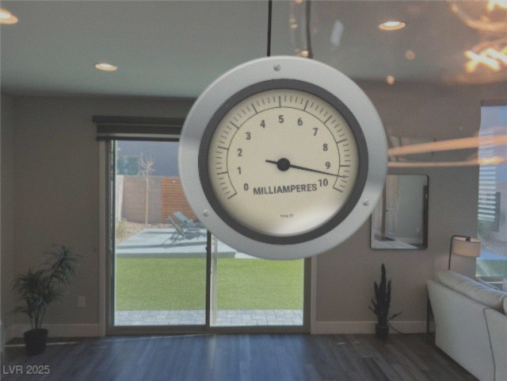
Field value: 9.4 mA
